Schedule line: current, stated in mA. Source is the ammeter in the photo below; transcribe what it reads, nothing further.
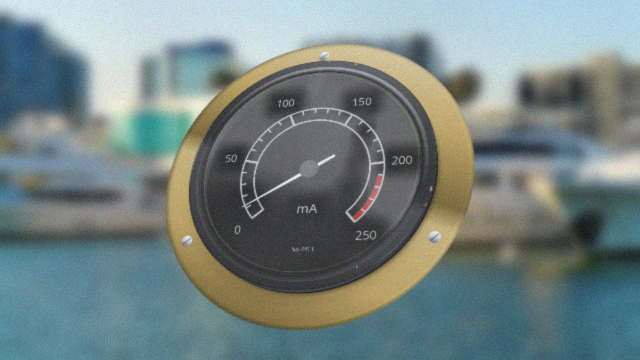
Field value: 10 mA
